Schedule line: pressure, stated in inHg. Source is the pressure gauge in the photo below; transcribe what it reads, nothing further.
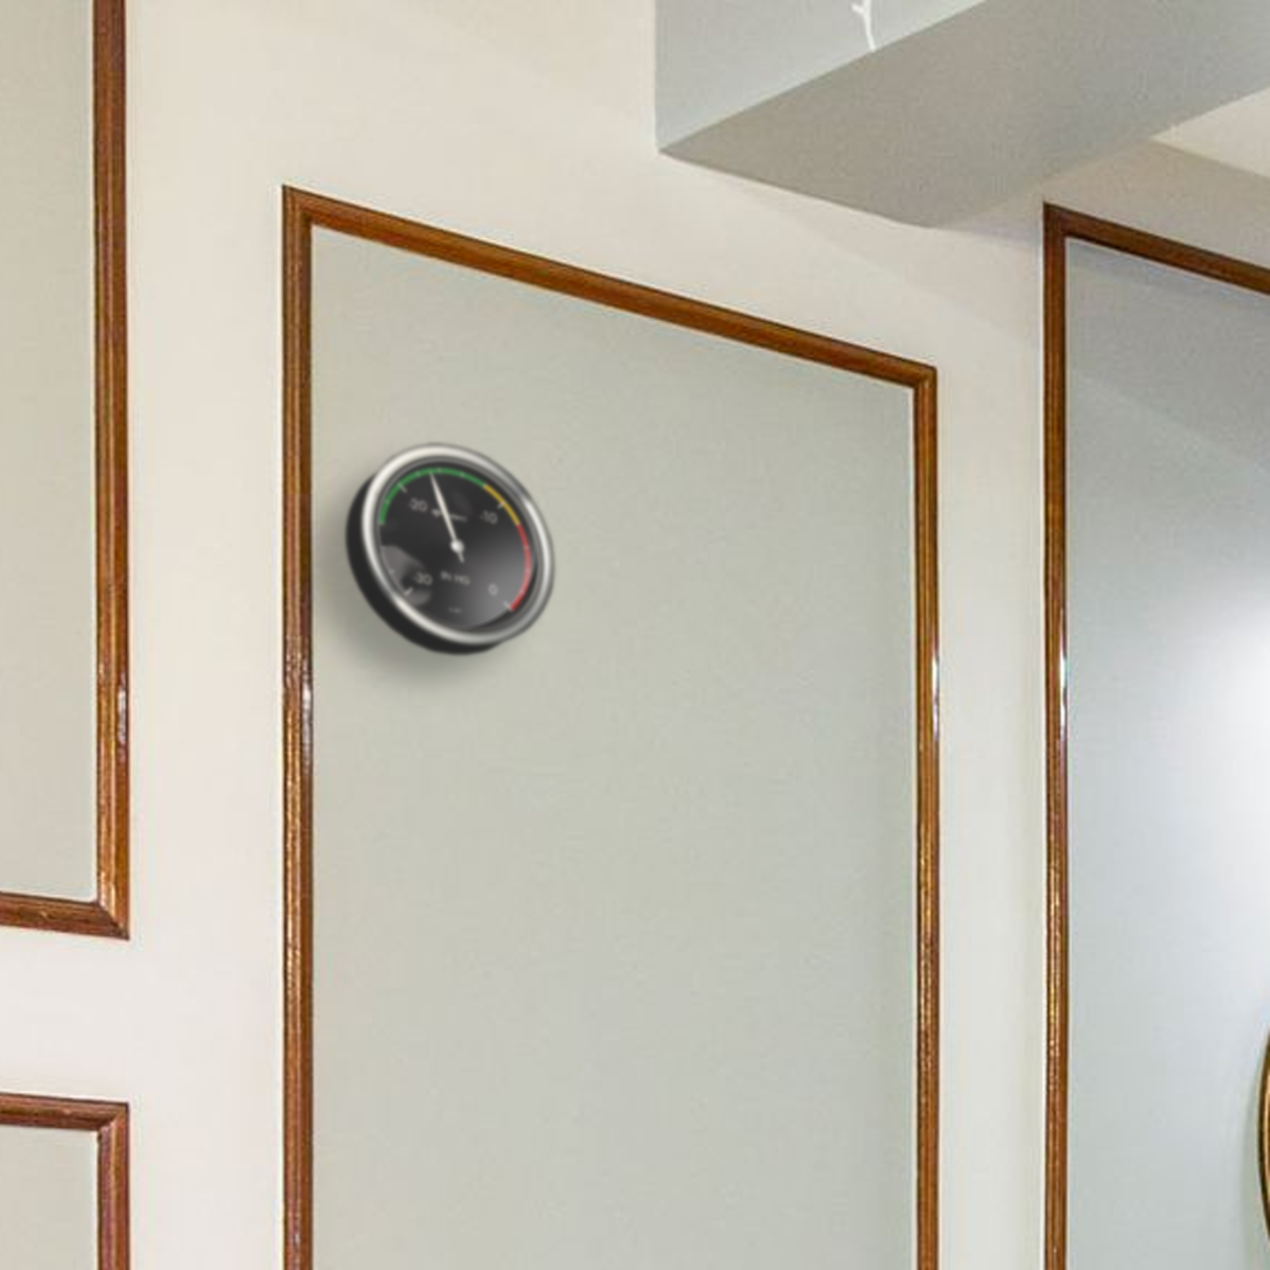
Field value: -17 inHg
